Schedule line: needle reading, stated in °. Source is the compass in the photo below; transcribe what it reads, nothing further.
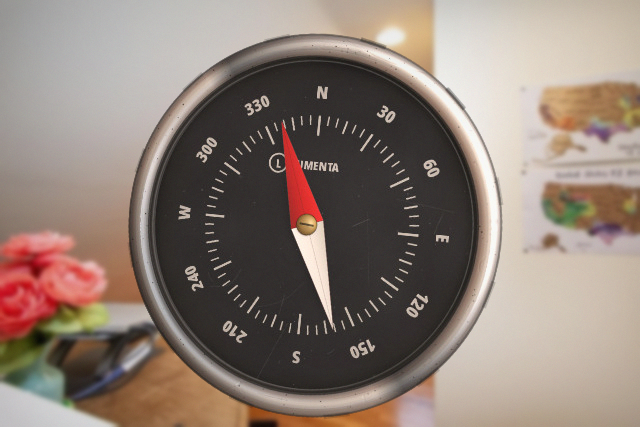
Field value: 340 °
